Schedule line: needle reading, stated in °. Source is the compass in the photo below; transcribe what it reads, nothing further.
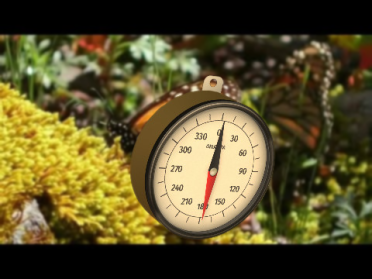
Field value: 180 °
